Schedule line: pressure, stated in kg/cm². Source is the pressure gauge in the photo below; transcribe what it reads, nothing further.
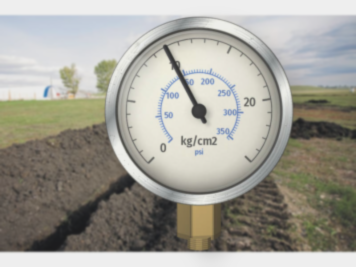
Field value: 10 kg/cm²
